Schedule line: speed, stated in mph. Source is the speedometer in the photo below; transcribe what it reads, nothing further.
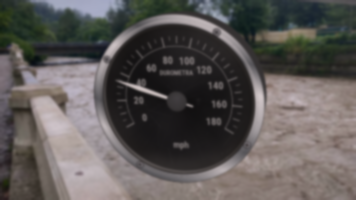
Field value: 35 mph
